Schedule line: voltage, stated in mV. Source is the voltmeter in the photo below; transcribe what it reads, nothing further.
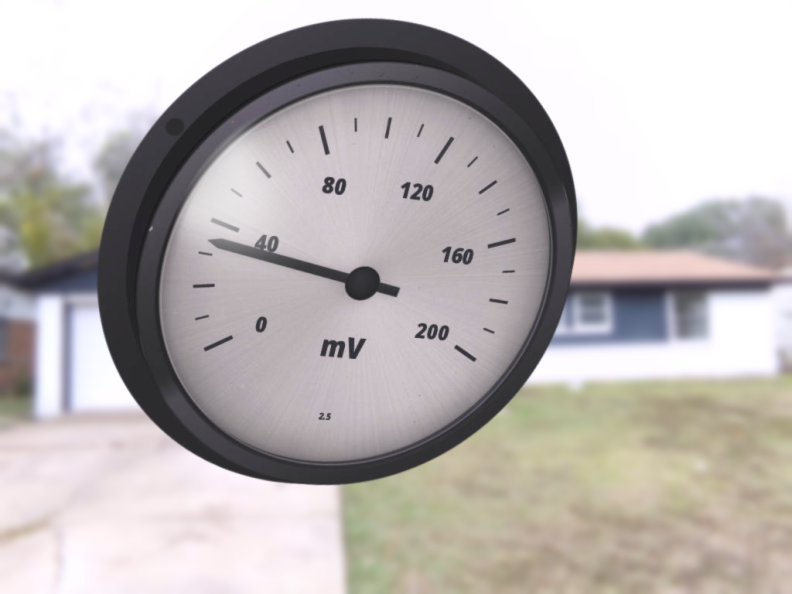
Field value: 35 mV
